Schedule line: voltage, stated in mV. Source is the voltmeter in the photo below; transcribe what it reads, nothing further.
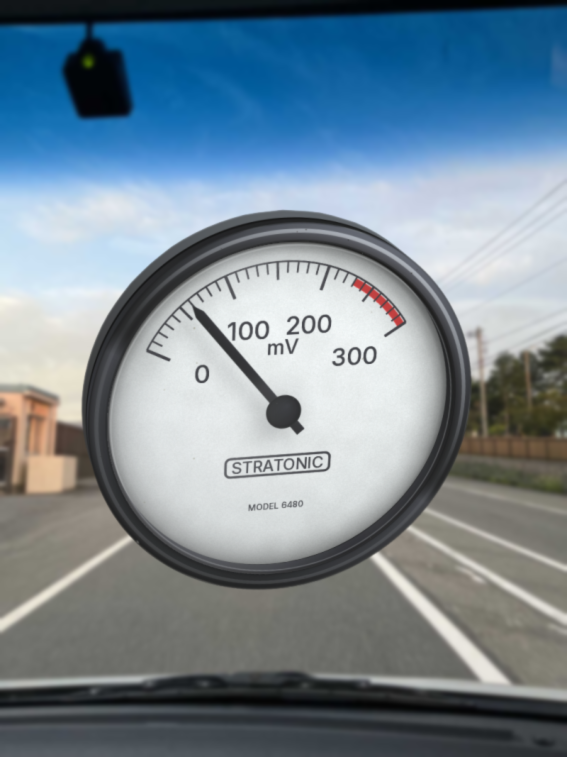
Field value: 60 mV
